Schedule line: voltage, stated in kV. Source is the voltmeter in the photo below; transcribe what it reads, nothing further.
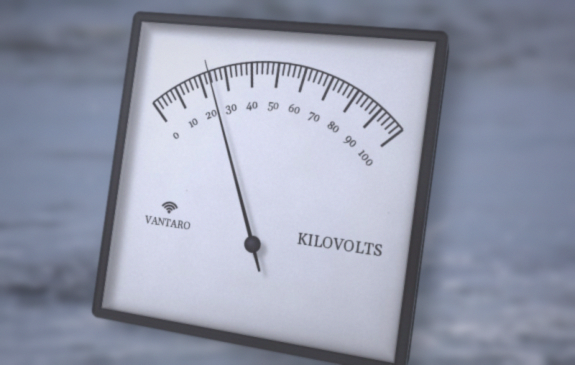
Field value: 24 kV
